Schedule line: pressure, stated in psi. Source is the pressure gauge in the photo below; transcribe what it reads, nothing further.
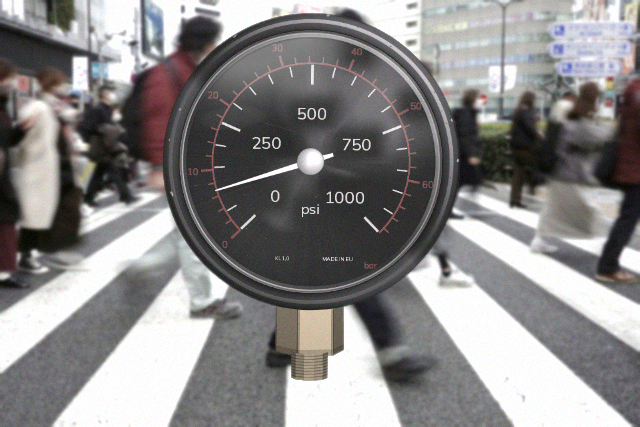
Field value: 100 psi
